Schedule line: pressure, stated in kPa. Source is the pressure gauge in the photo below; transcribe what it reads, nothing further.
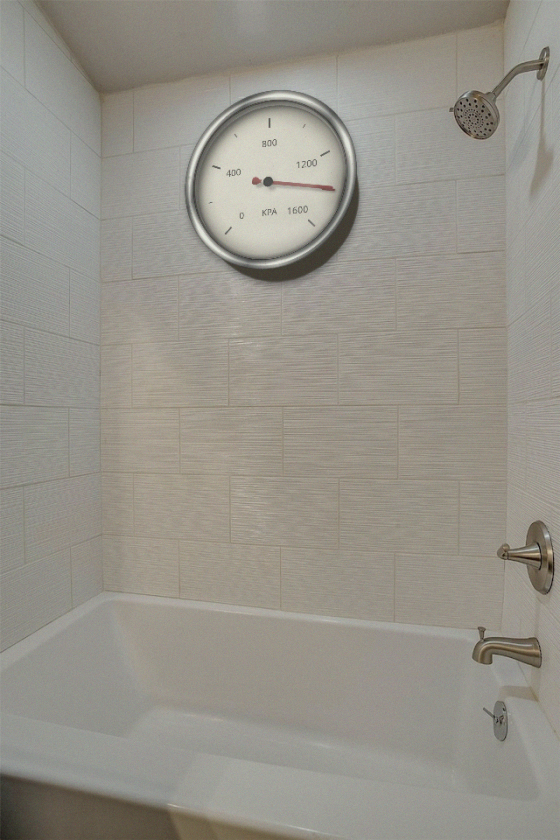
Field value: 1400 kPa
